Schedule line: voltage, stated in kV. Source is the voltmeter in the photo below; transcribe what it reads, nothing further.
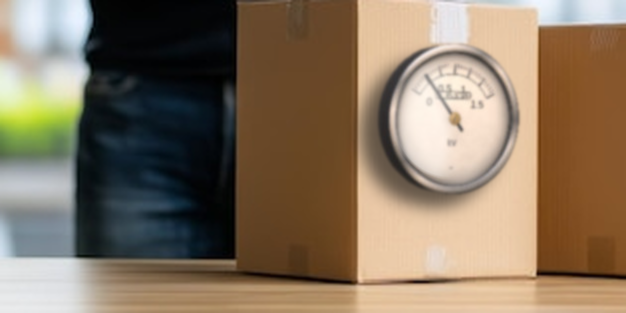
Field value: 0.25 kV
